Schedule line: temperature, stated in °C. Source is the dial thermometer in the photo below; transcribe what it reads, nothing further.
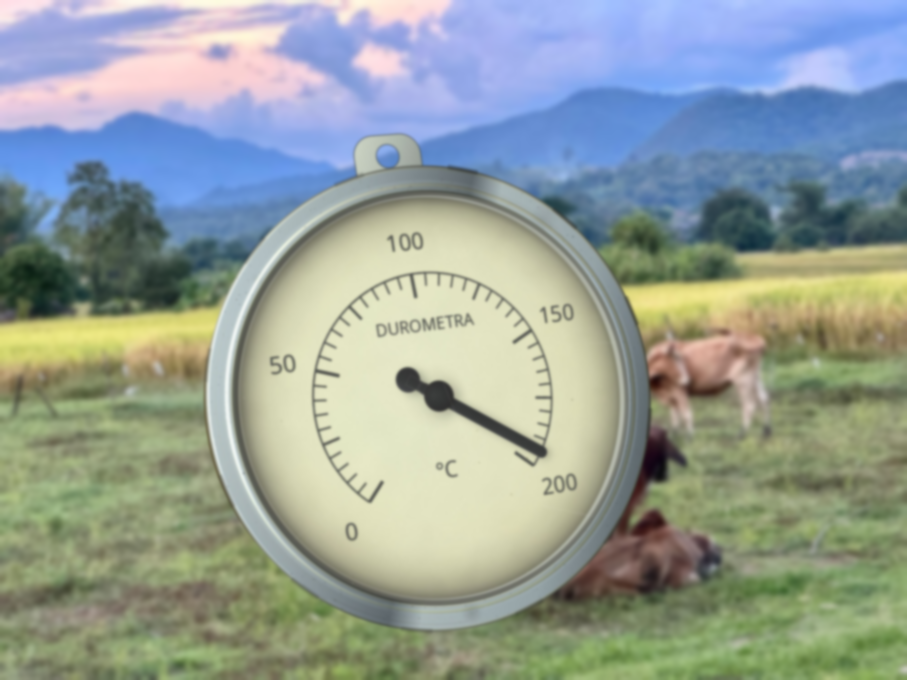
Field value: 195 °C
